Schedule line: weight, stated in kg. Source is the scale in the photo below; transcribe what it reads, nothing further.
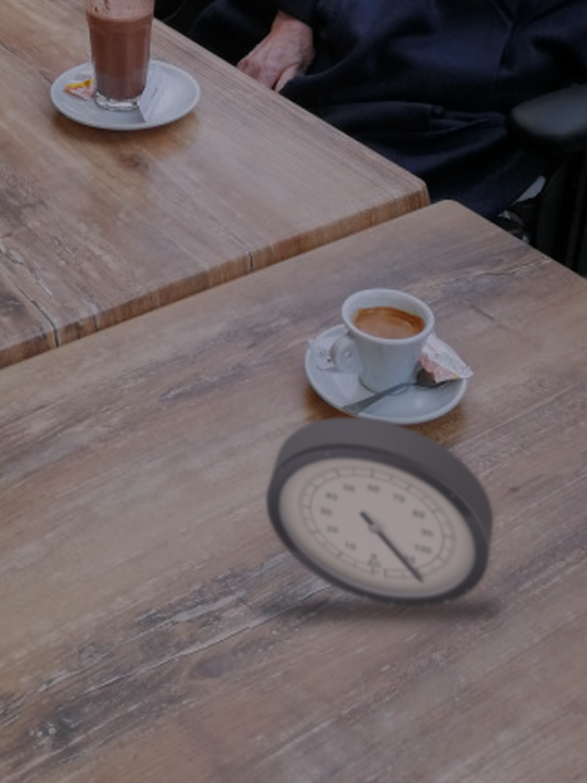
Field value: 110 kg
